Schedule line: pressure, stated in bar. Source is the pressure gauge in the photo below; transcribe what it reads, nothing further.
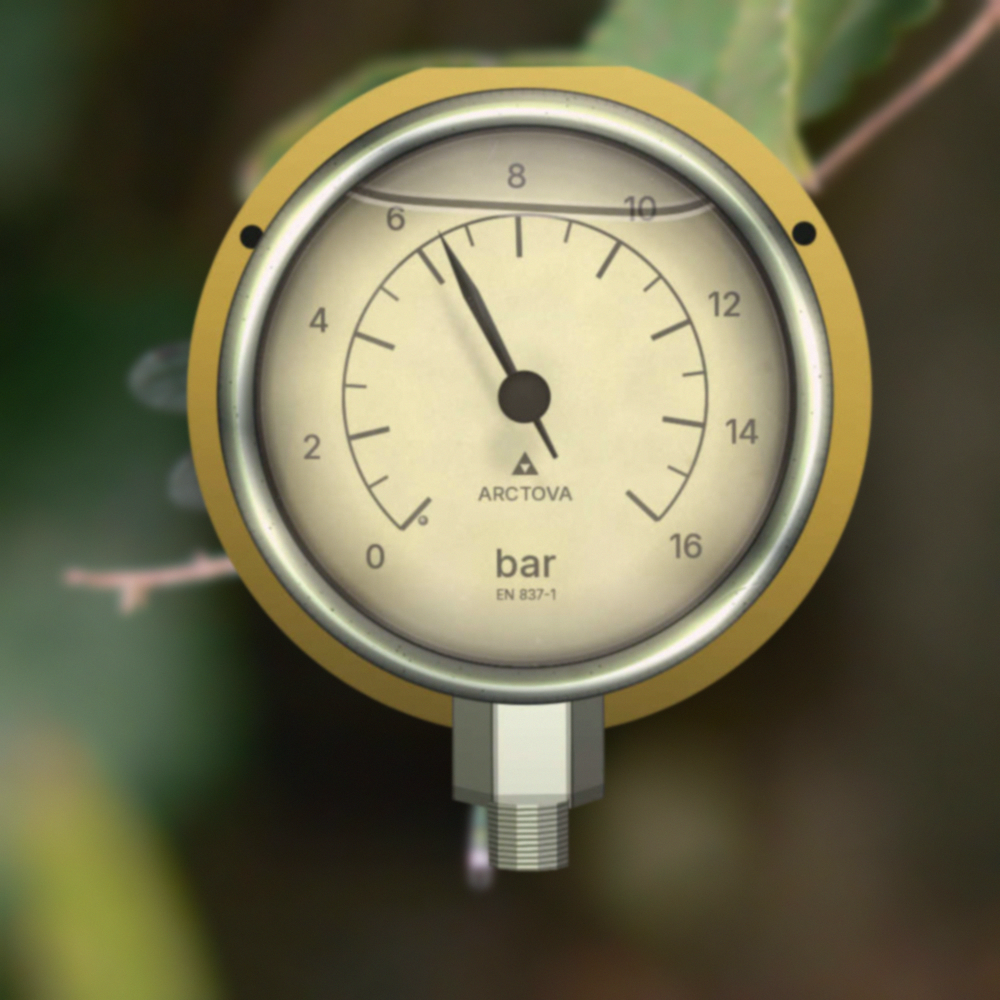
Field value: 6.5 bar
